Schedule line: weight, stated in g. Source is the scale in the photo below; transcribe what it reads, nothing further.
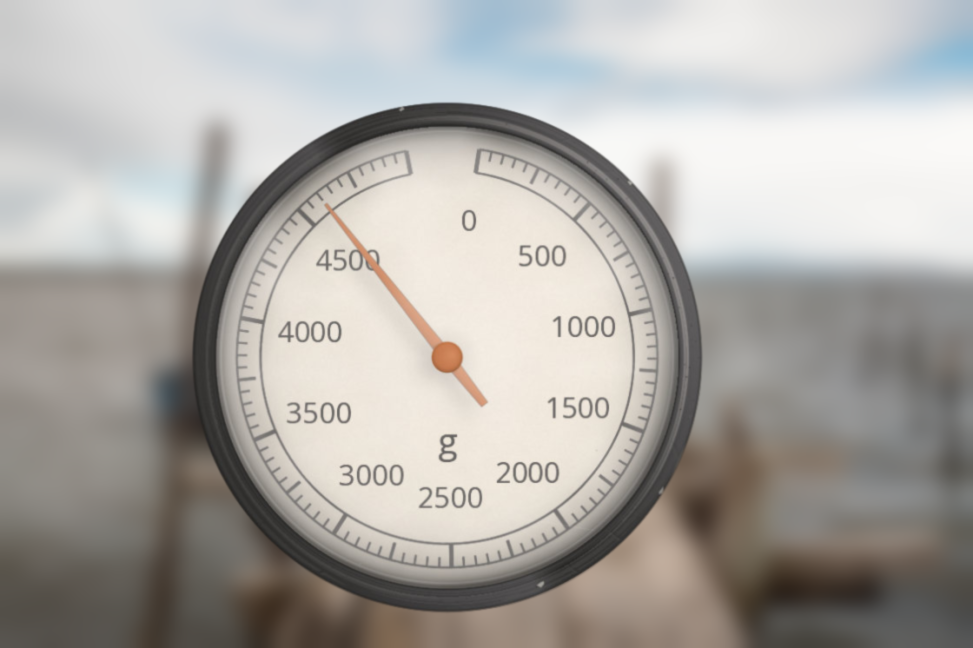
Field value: 4600 g
